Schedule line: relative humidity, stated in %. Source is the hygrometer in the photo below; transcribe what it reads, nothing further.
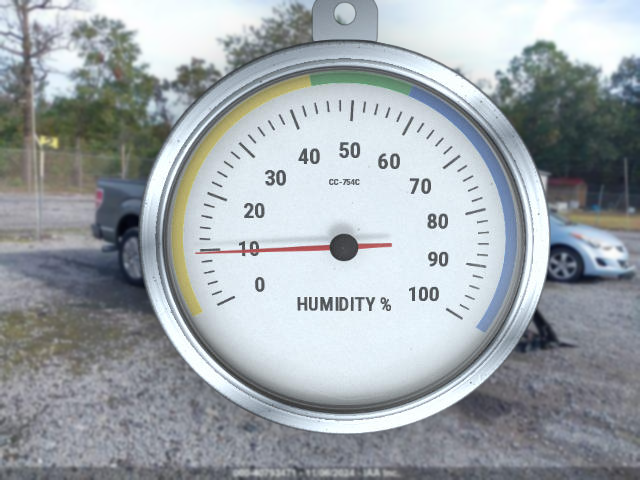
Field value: 10 %
